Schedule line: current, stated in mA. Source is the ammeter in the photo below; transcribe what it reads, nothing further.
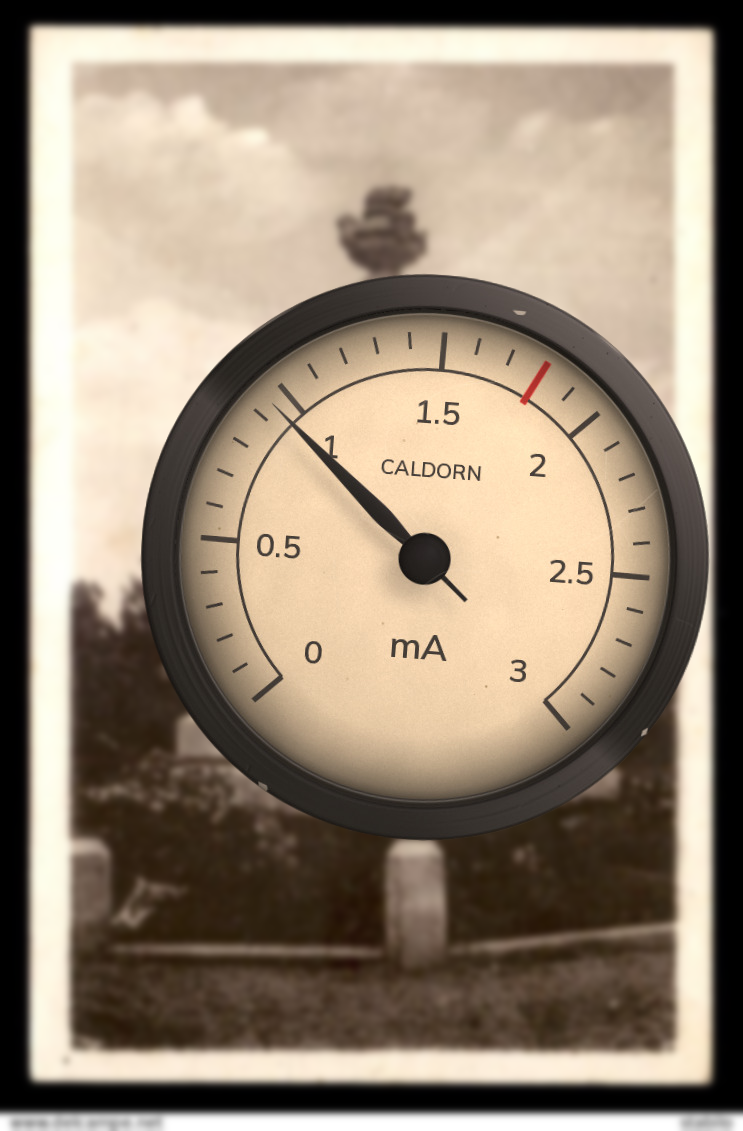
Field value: 0.95 mA
